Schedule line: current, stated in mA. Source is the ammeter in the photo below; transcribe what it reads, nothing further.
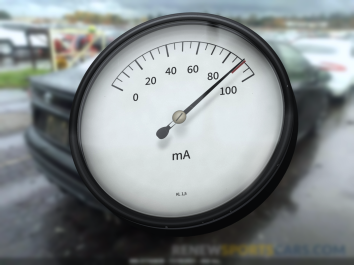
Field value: 90 mA
